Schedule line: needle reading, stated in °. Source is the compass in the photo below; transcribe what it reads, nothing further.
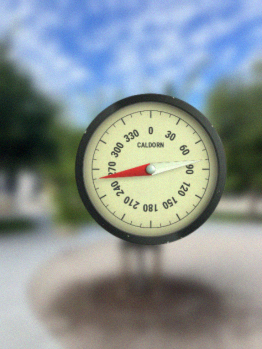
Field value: 260 °
